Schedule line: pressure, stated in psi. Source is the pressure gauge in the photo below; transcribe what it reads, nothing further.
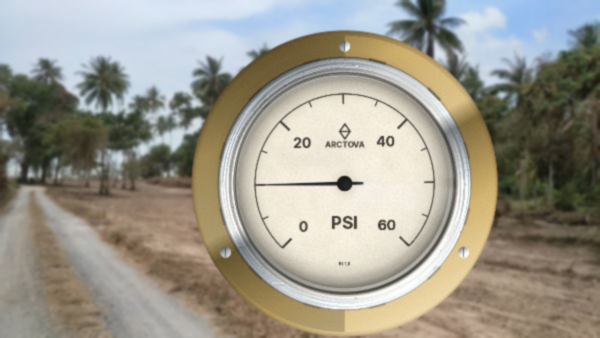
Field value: 10 psi
